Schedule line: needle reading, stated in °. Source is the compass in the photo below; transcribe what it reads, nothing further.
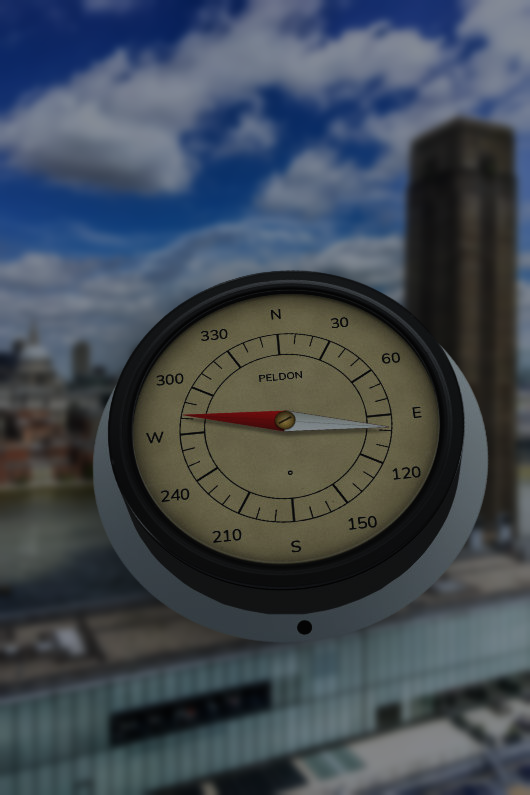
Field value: 280 °
